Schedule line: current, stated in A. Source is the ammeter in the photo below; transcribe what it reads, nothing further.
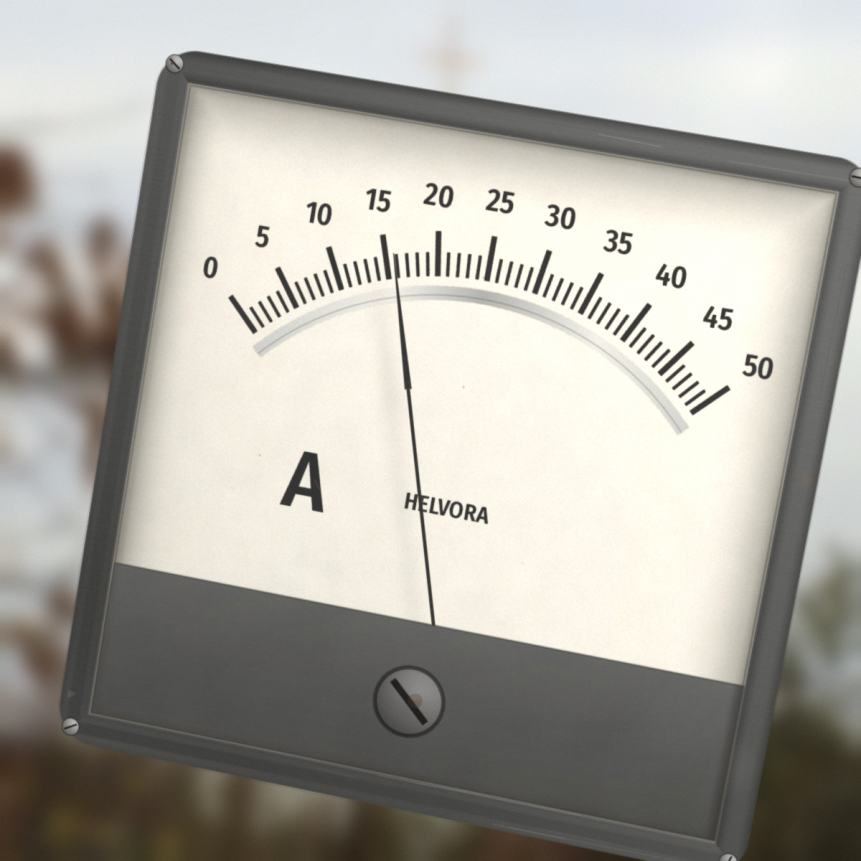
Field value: 16 A
